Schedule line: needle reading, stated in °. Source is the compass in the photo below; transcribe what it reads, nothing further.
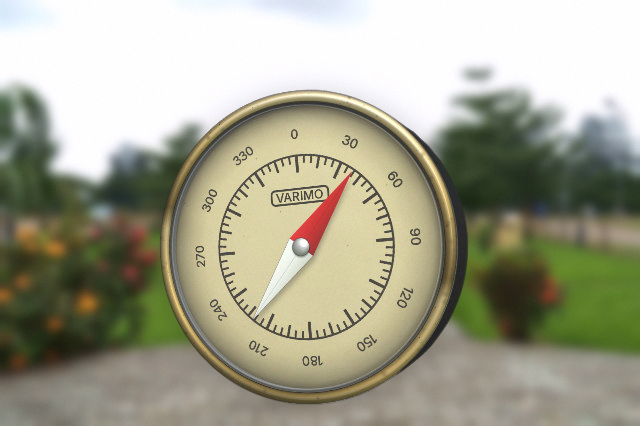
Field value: 40 °
